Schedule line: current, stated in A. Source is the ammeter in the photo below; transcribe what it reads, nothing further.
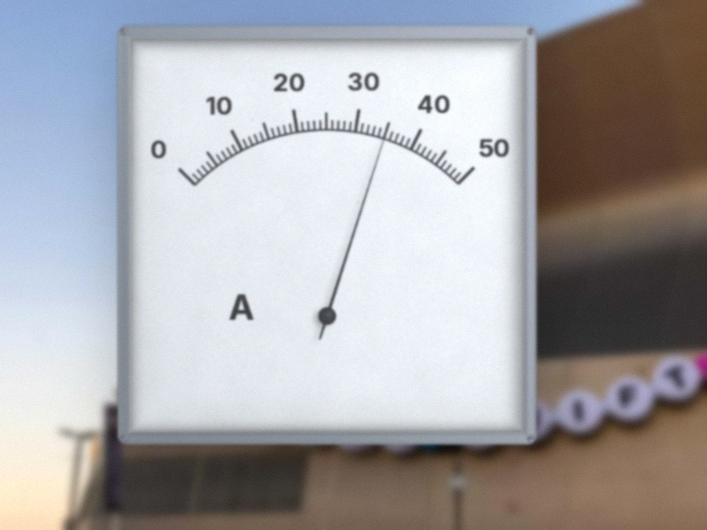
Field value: 35 A
